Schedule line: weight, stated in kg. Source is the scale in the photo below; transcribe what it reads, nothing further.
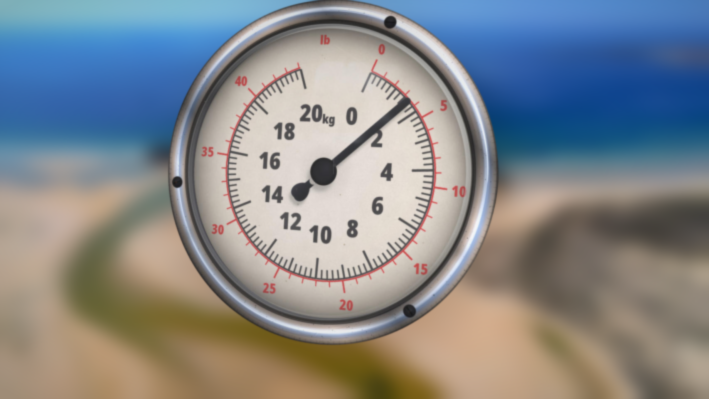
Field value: 1.6 kg
